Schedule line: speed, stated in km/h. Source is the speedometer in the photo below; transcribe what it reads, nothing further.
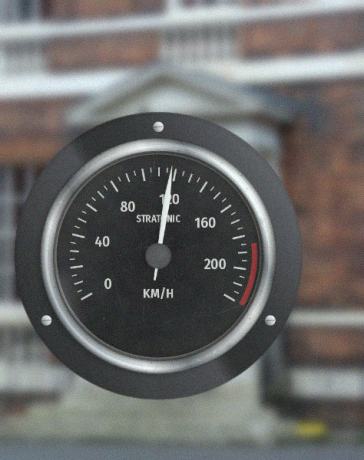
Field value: 117.5 km/h
